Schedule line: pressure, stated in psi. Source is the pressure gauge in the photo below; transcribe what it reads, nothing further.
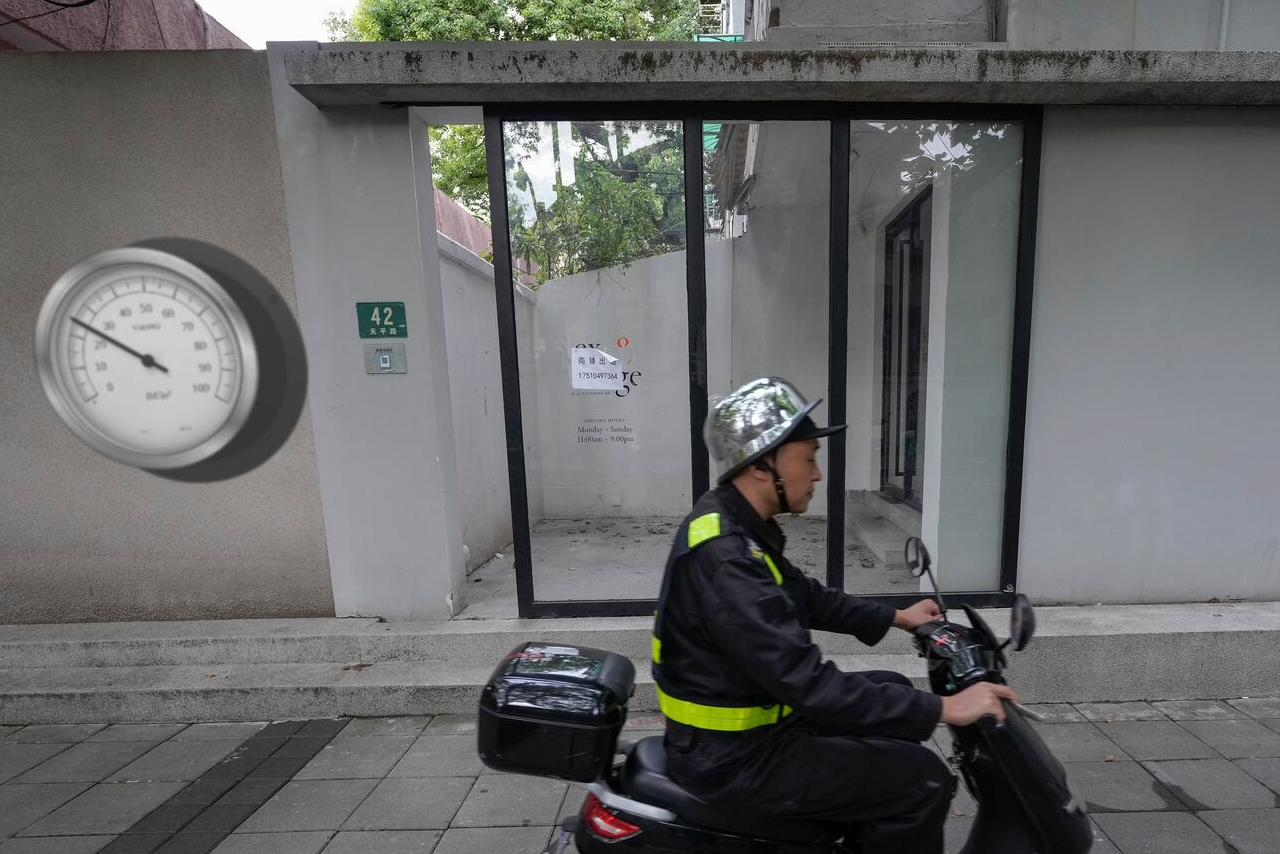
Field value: 25 psi
